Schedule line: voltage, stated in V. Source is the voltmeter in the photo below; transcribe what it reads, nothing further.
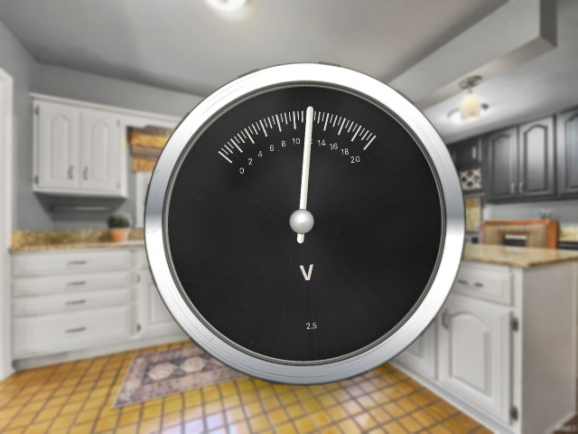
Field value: 12 V
